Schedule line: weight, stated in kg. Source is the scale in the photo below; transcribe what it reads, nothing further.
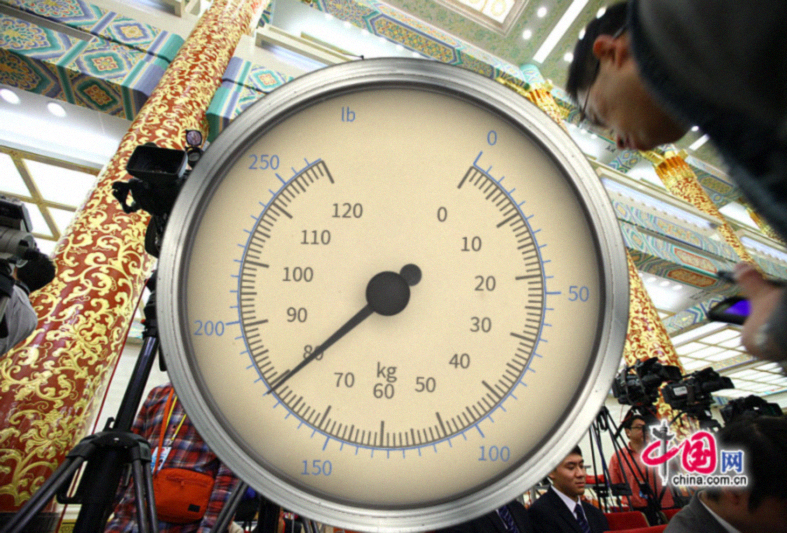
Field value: 79 kg
